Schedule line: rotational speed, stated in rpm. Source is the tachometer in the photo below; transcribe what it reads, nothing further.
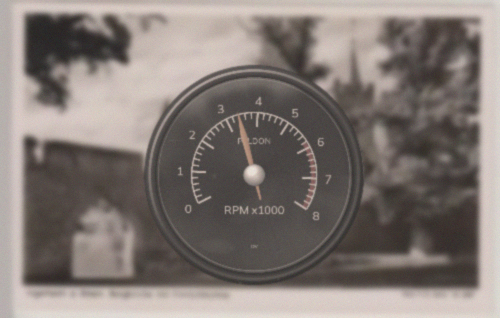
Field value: 3400 rpm
